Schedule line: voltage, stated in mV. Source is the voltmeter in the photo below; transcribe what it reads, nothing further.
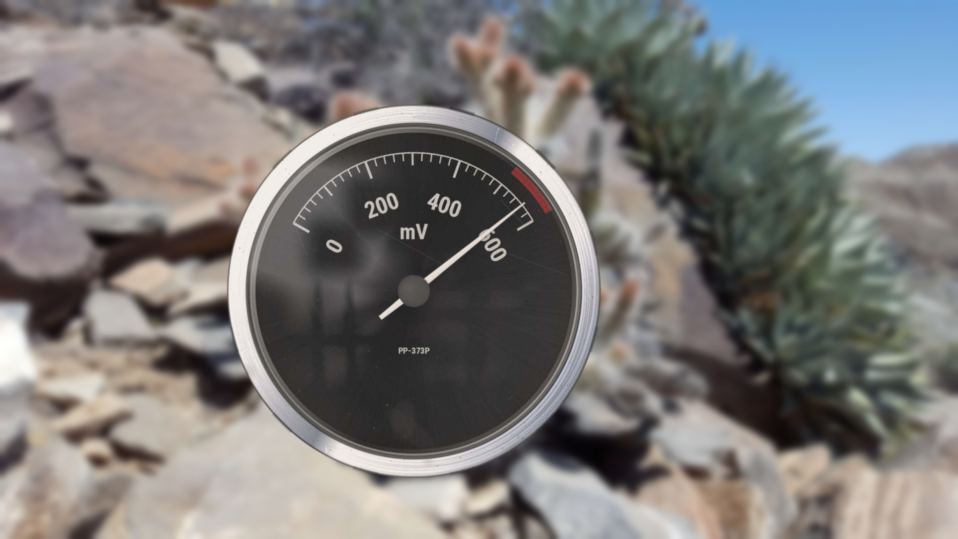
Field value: 560 mV
